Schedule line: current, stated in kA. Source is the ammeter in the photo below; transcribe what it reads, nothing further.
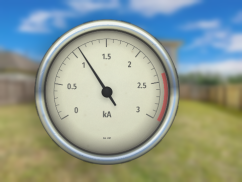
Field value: 1.1 kA
